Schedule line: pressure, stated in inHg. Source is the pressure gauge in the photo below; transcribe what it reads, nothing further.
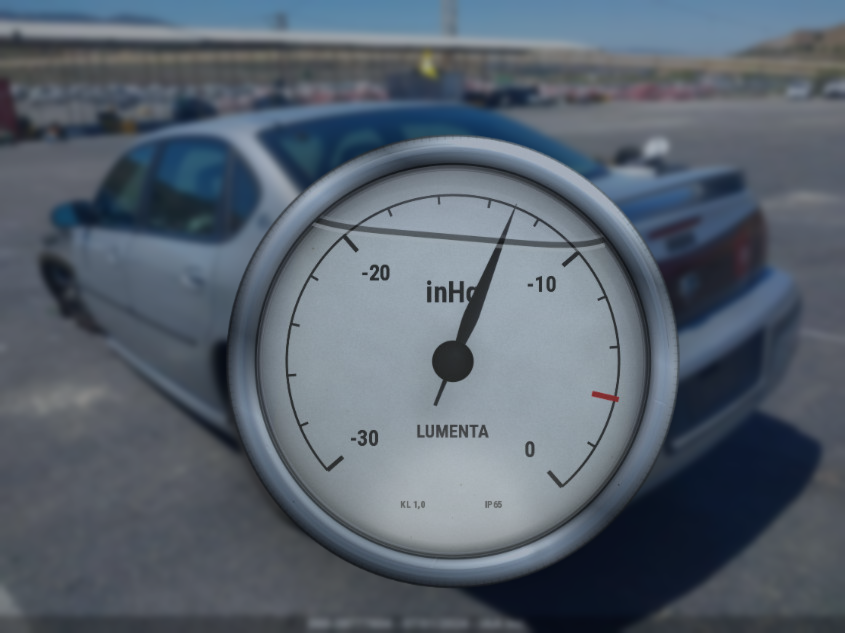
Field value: -13 inHg
